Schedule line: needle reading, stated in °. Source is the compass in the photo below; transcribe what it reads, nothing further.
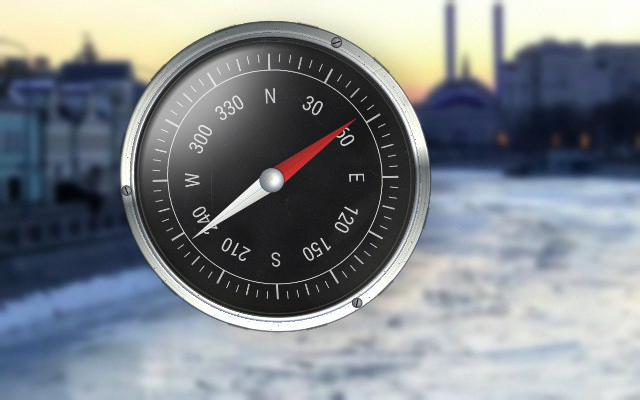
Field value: 55 °
